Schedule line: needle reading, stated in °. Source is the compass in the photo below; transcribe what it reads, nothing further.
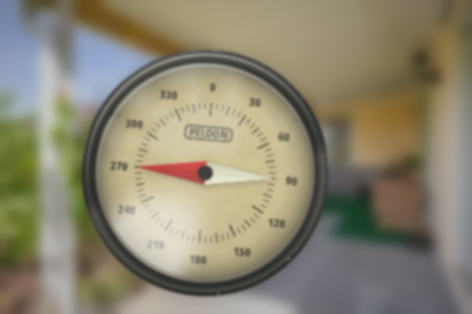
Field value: 270 °
